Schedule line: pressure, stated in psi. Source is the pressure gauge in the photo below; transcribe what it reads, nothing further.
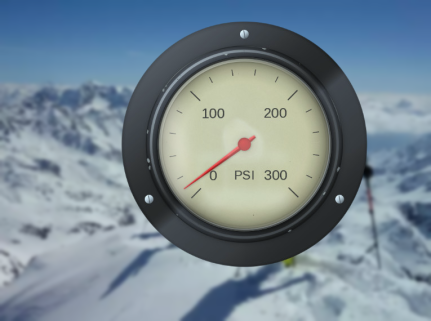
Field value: 10 psi
